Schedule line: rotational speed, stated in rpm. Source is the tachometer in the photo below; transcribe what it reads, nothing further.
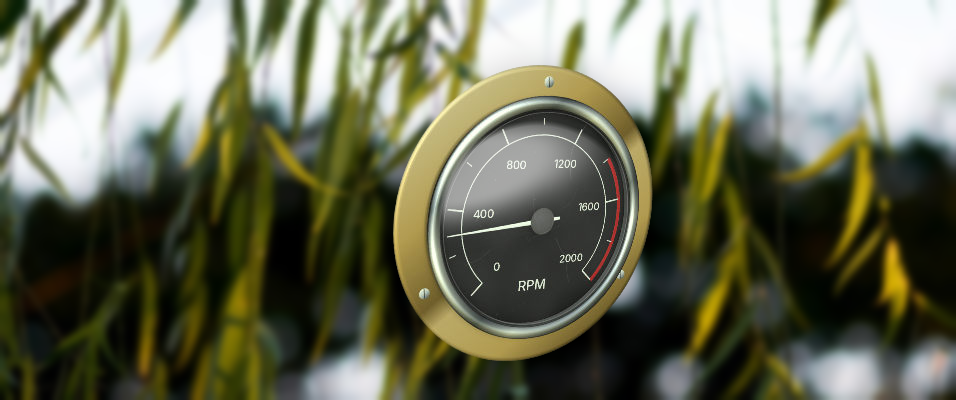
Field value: 300 rpm
